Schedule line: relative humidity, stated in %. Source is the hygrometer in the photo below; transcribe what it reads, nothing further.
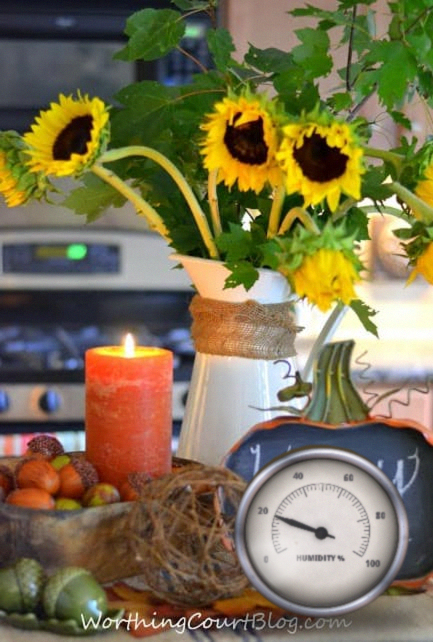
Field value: 20 %
